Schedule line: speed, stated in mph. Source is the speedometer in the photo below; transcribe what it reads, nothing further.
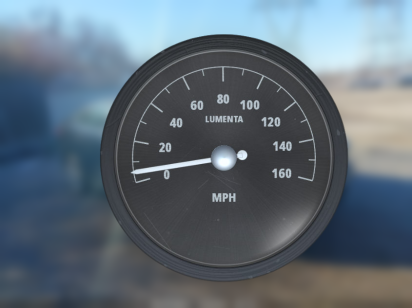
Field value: 5 mph
